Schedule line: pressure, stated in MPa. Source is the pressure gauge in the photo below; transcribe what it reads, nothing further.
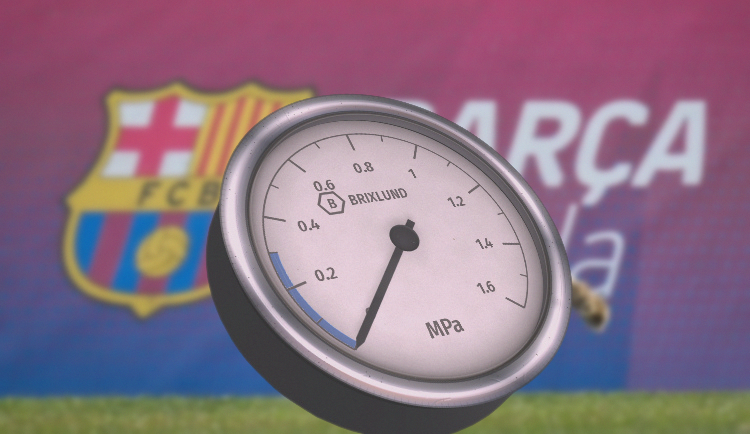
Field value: 0 MPa
